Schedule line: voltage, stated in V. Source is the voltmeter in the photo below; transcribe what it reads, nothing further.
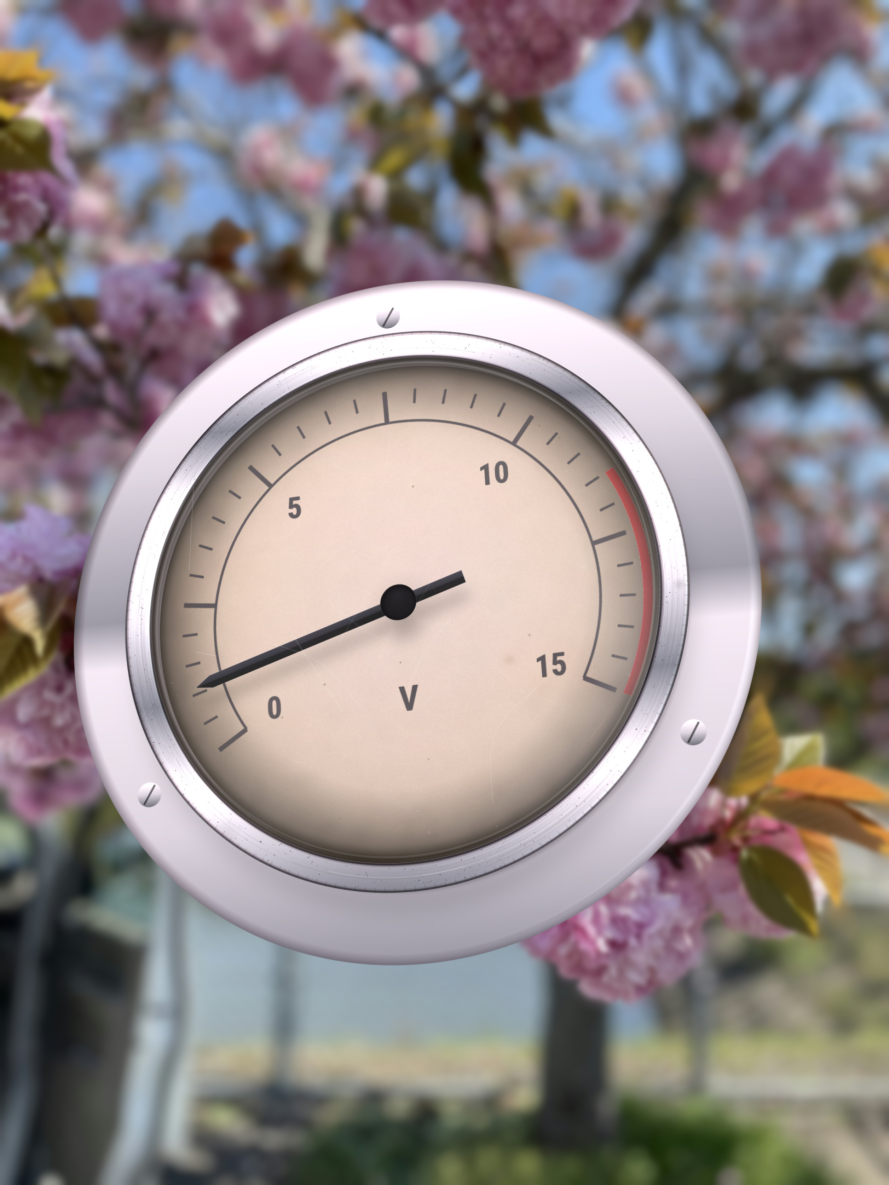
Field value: 1 V
